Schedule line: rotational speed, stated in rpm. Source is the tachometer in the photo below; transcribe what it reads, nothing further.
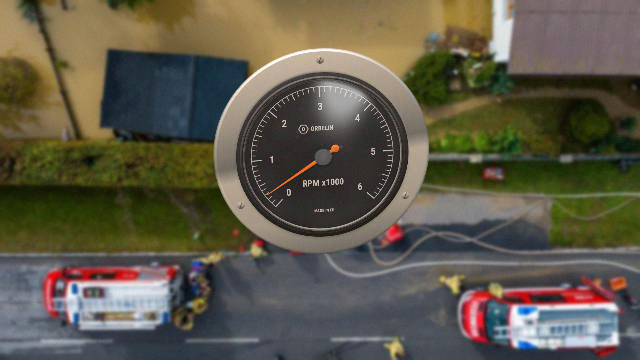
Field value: 300 rpm
